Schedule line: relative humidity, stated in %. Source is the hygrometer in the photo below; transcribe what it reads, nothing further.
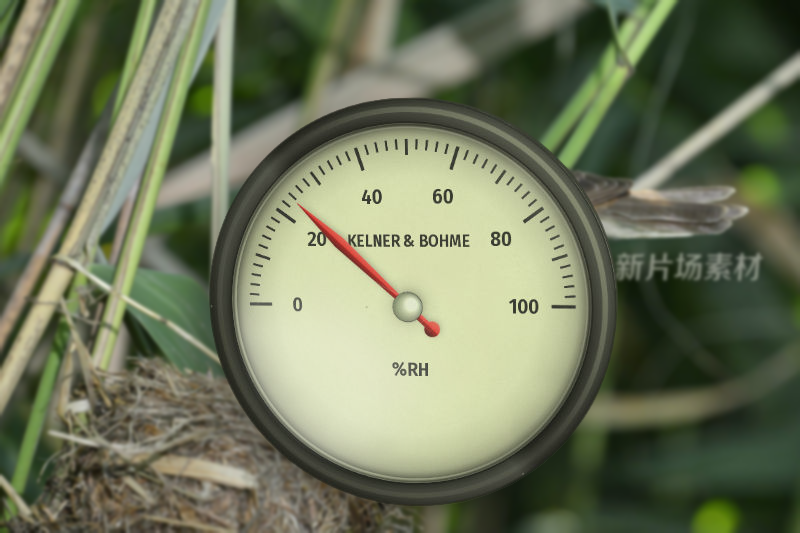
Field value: 24 %
